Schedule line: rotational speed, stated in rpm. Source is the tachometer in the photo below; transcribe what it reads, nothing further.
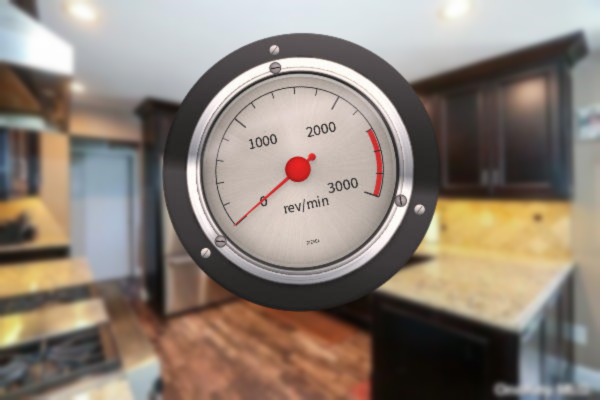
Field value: 0 rpm
